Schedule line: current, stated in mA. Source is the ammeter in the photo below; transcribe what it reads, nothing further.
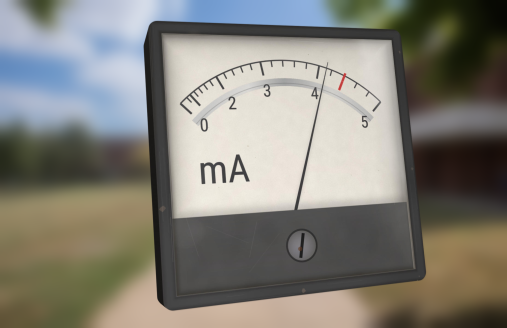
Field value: 4.1 mA
